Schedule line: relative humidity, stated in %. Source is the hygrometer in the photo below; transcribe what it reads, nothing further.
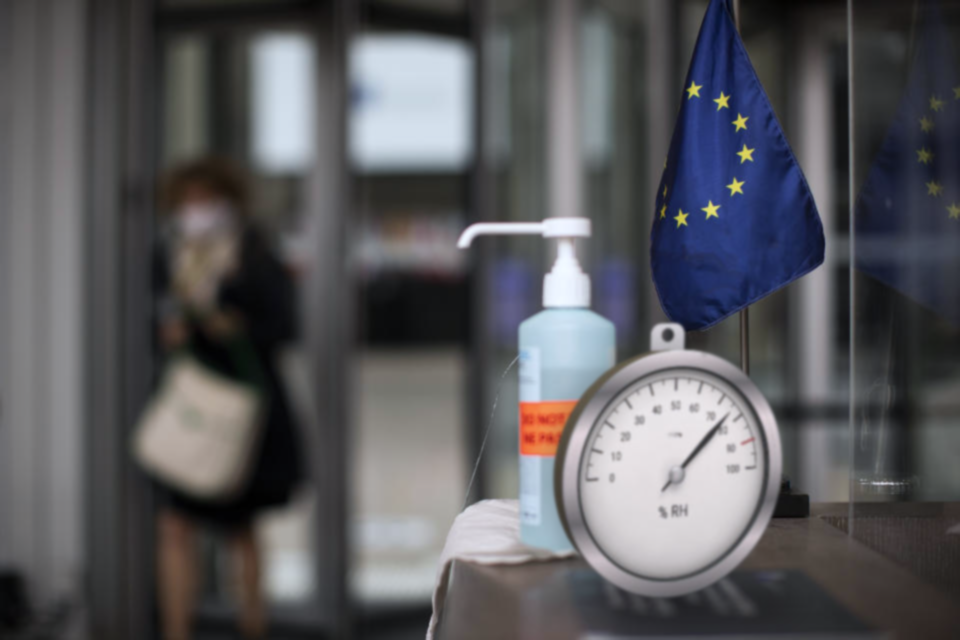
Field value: 75 %
